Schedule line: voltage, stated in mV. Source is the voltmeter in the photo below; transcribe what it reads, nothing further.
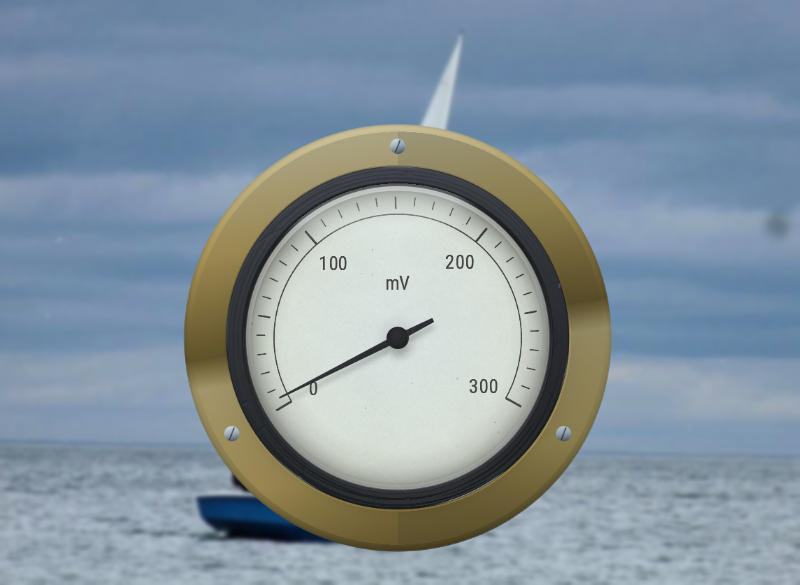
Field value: 5 mV
